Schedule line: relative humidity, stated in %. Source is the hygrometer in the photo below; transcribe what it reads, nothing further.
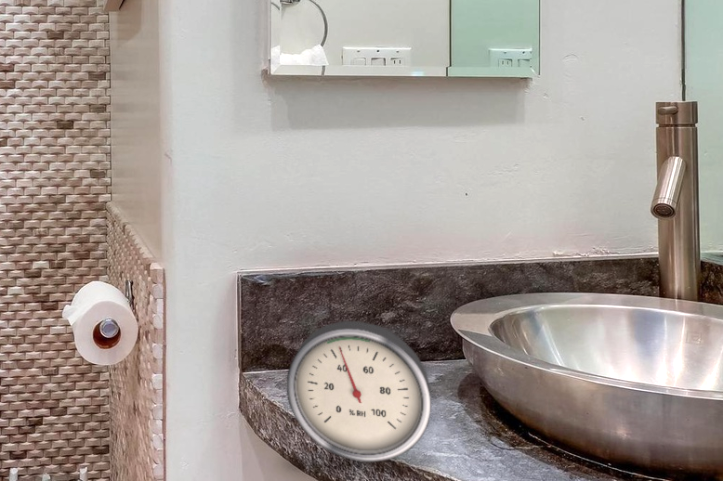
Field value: 44 %
